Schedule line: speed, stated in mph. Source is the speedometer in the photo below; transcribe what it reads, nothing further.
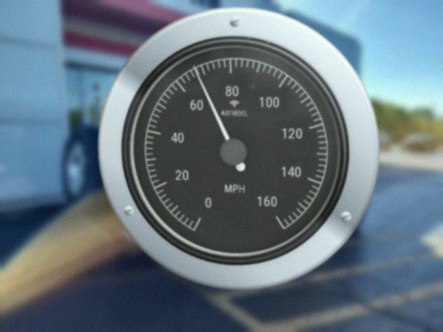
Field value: 68 mph
